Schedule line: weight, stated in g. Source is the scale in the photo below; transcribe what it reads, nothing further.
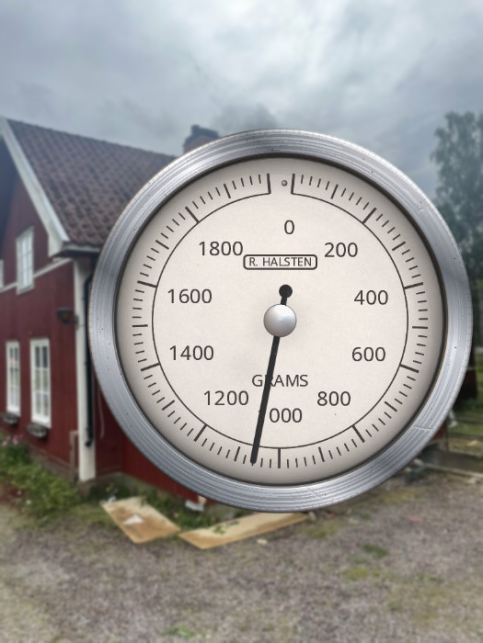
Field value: 1060 g
